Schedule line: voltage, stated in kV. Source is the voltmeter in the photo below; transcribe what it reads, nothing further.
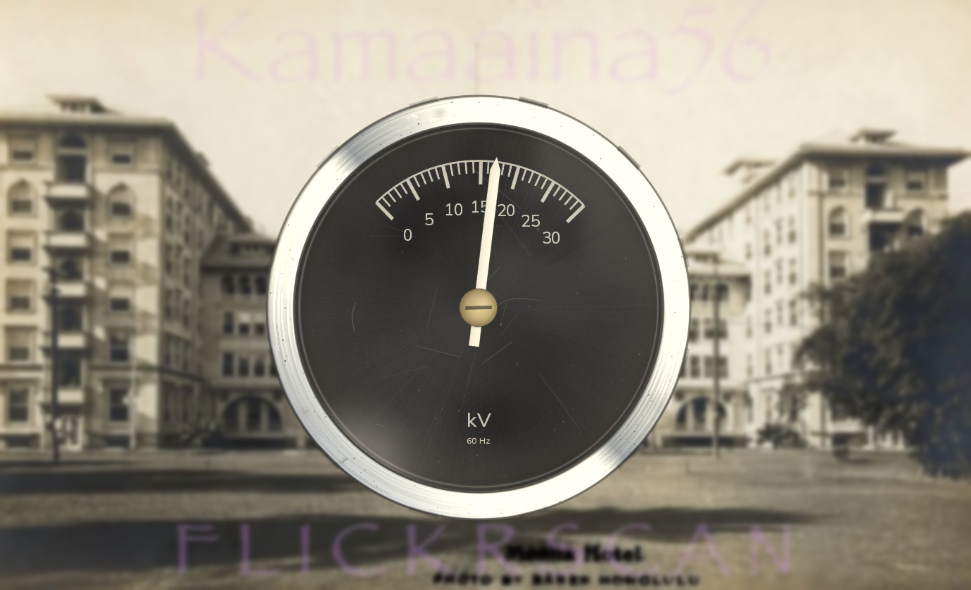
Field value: 17 kV
